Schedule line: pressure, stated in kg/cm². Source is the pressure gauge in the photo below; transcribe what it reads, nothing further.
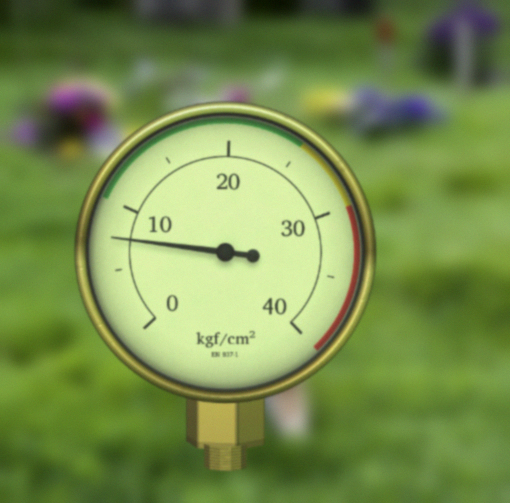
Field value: 7.5 kg/cm²
